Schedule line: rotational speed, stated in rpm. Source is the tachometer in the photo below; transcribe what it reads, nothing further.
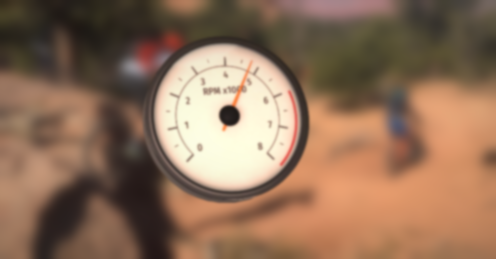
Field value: 4750 rpm
